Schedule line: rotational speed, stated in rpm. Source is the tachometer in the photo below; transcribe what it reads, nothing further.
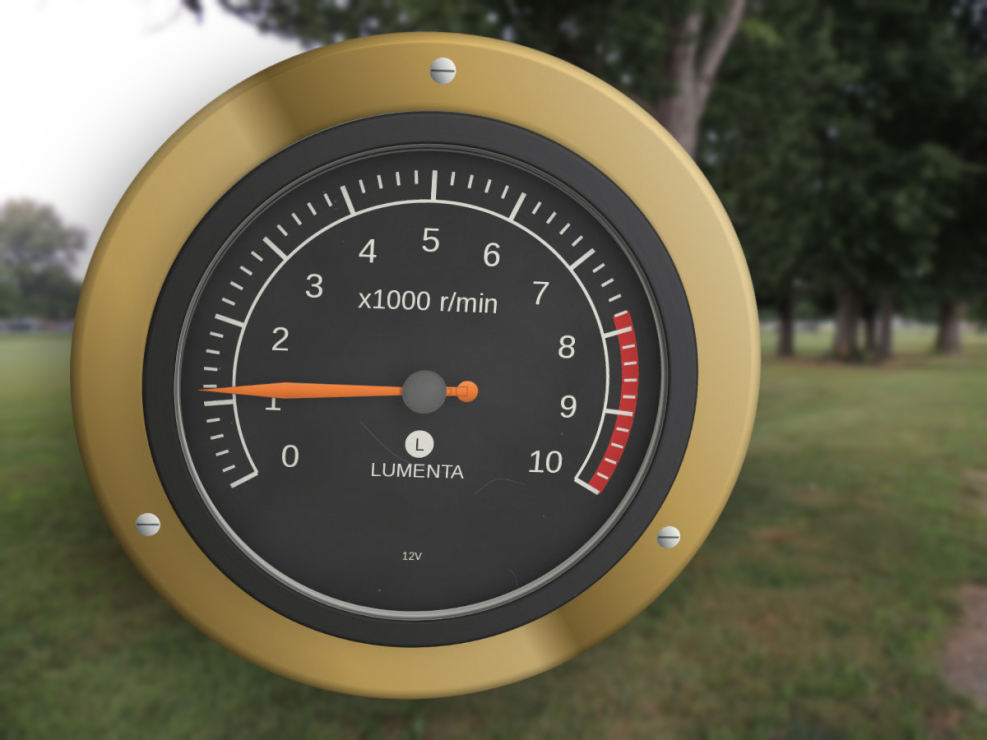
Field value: 1200 rpm
